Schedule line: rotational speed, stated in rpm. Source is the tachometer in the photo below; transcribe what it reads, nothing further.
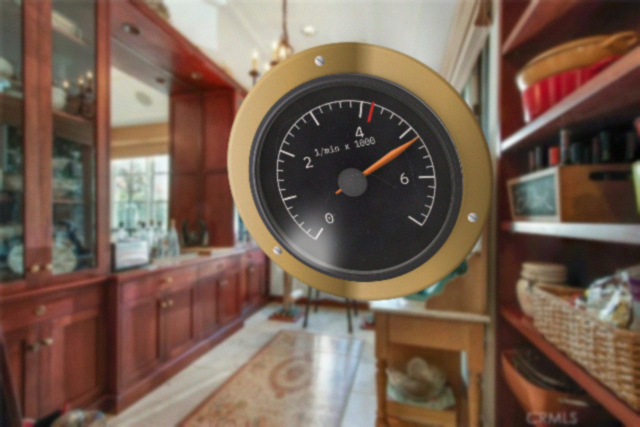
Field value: 5200 rpm
